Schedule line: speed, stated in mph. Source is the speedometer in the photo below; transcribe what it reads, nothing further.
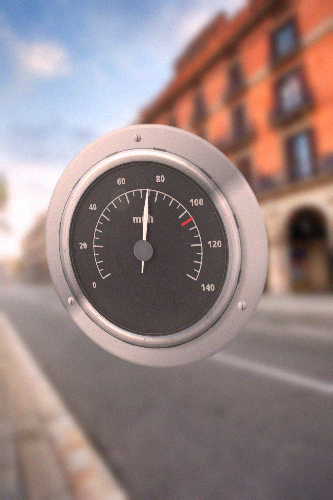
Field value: 75 mph
